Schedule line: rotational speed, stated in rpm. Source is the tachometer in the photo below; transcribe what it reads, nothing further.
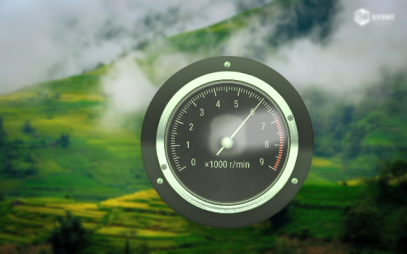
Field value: 6000 rpm
